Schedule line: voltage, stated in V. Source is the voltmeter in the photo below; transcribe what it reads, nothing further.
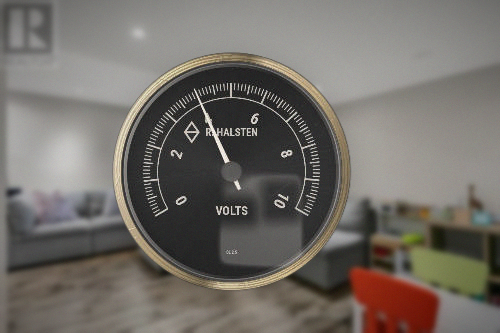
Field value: 4 V
